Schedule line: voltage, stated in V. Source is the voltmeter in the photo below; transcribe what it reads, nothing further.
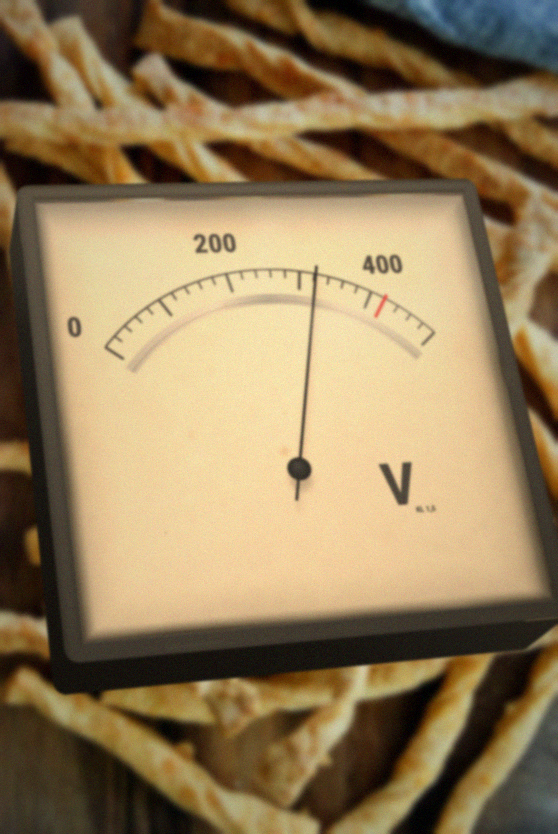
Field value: 320 V
